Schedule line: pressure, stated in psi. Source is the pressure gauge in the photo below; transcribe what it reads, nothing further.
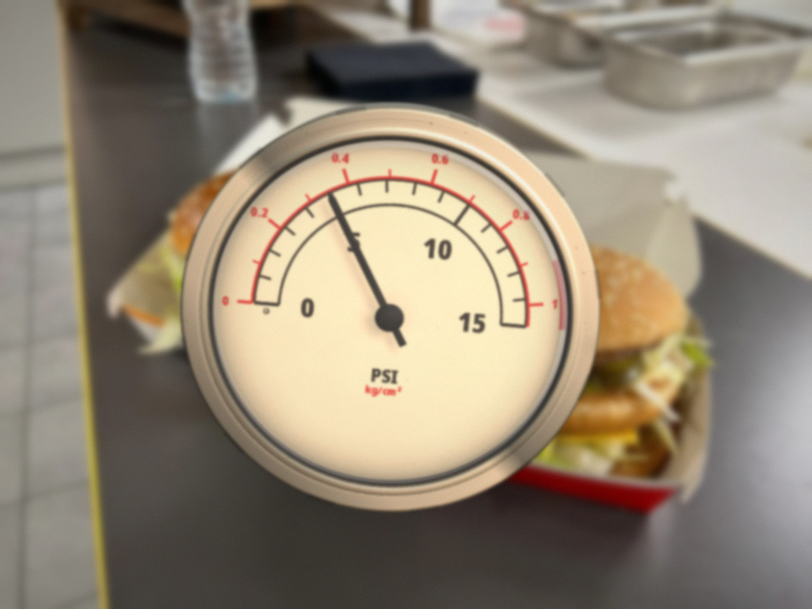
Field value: 5 psi
